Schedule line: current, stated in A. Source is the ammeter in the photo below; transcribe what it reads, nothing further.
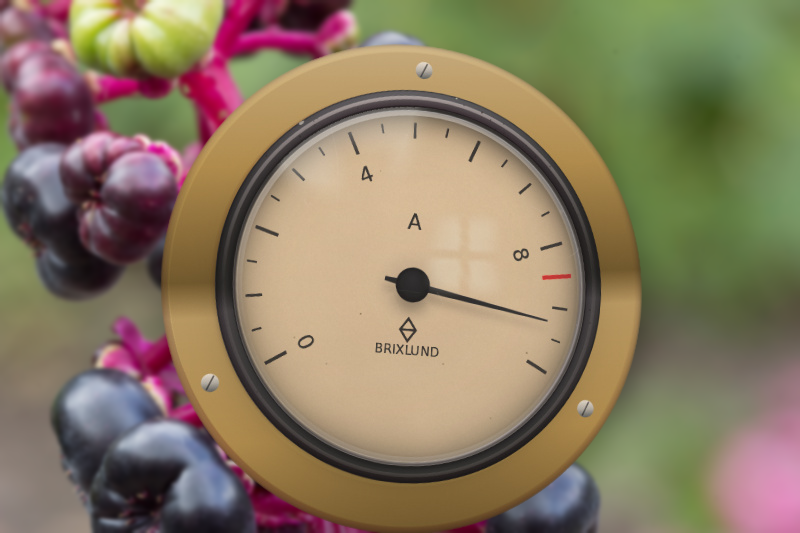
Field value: 9.25 A
